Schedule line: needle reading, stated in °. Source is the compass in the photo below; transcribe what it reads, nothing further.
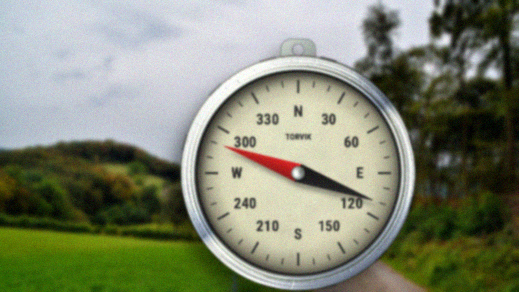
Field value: 290 °
